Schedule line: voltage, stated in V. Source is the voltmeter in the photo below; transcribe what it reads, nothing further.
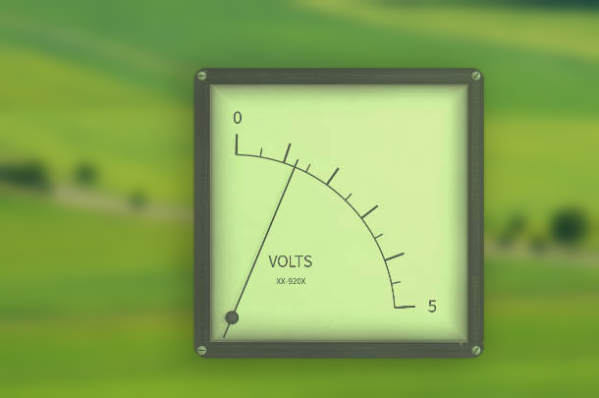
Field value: 1.25 V
